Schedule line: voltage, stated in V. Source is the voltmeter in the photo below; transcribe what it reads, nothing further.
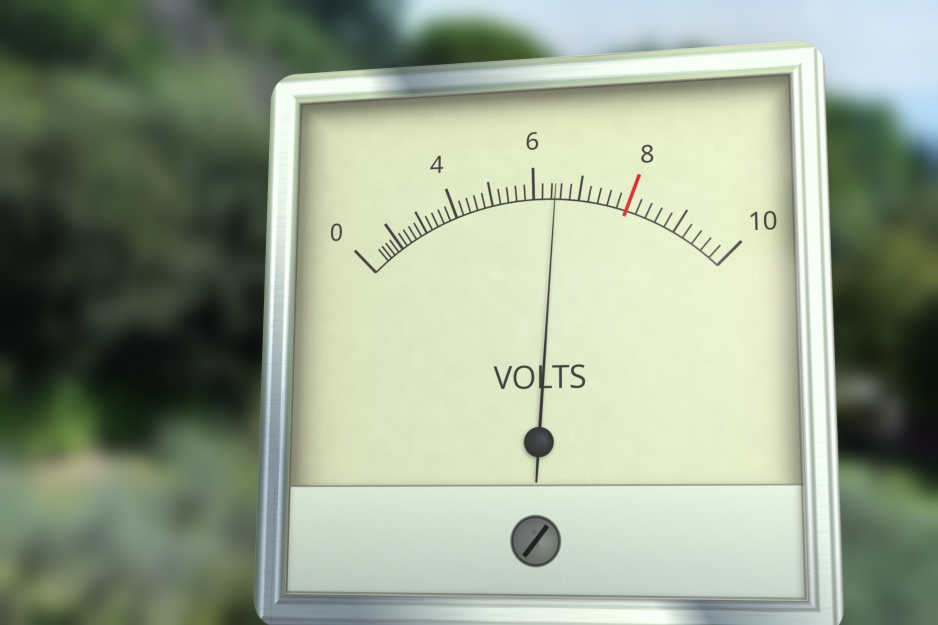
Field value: 6.5 V
